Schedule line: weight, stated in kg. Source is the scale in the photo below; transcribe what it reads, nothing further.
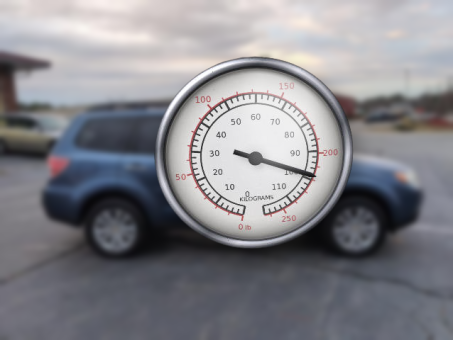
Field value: 98 kg
